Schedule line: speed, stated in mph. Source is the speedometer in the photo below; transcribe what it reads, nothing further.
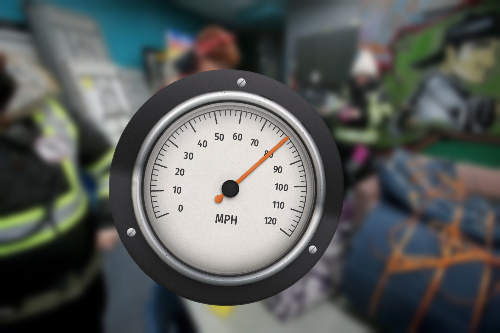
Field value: 80 mph
